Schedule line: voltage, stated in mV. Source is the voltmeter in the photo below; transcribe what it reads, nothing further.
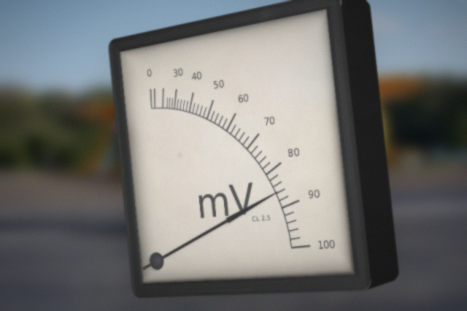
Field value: 86 mV
